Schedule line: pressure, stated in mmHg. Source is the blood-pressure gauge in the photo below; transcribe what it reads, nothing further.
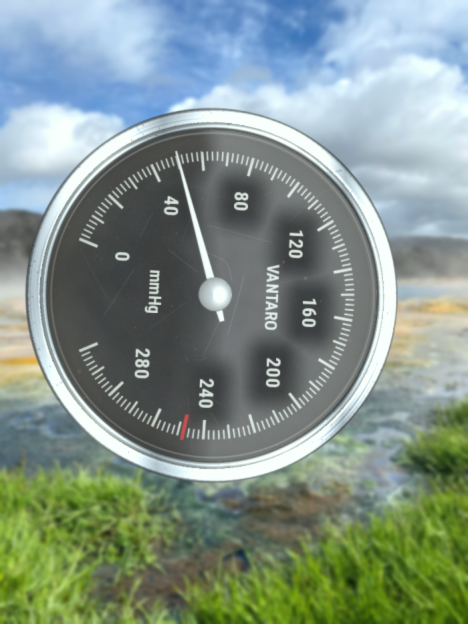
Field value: 50 mmHg
